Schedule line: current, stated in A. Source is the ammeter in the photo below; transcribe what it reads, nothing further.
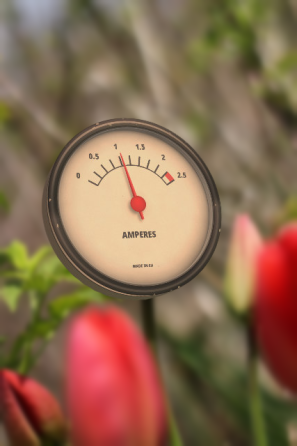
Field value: 1 A
